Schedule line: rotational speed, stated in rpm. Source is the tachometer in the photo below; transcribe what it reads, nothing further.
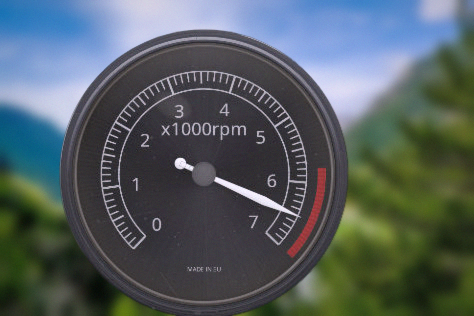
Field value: 6500 rpm
